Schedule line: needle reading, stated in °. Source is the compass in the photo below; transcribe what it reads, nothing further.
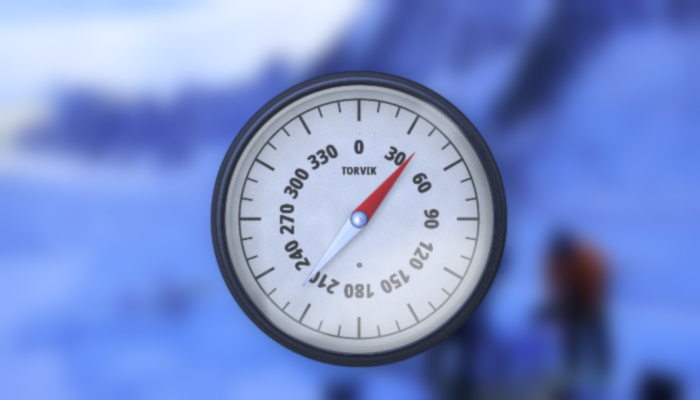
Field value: 40 °
